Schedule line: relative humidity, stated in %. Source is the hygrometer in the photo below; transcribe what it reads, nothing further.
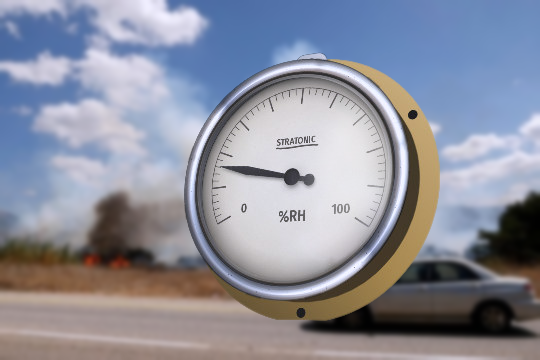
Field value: 16 %
